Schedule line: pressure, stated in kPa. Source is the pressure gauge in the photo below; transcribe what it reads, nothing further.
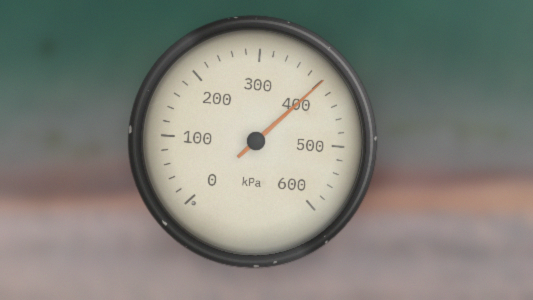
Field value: 400 kPa
